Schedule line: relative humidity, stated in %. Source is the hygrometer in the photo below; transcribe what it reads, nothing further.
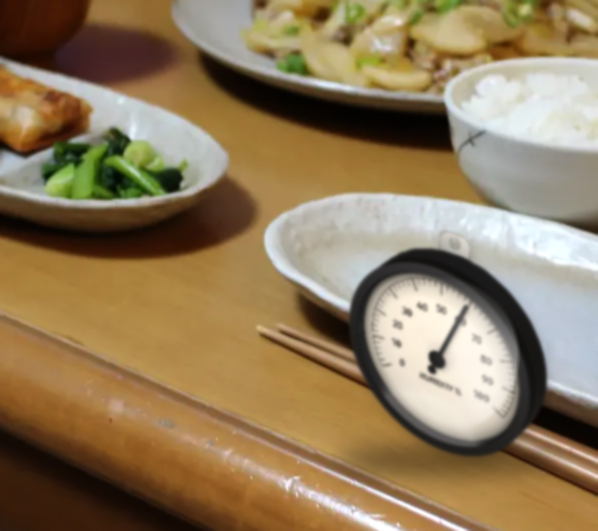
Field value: 60 %
